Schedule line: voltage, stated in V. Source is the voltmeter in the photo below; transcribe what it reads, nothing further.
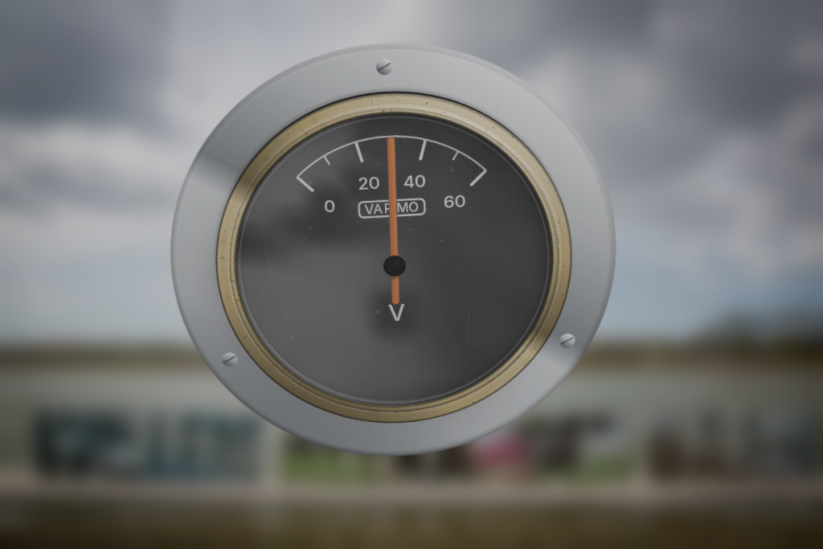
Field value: 30 V
